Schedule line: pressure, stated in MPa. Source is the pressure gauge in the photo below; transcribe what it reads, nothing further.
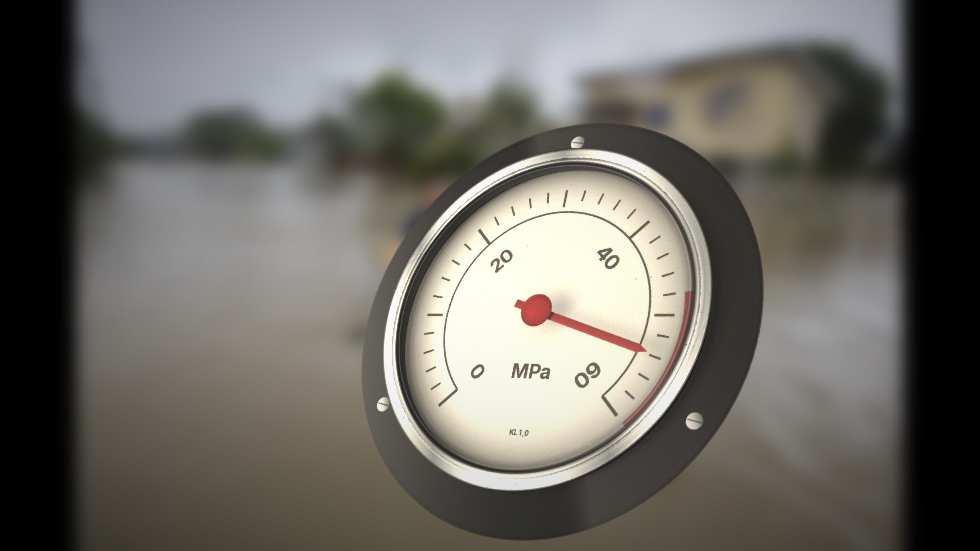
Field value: 54 MPa
